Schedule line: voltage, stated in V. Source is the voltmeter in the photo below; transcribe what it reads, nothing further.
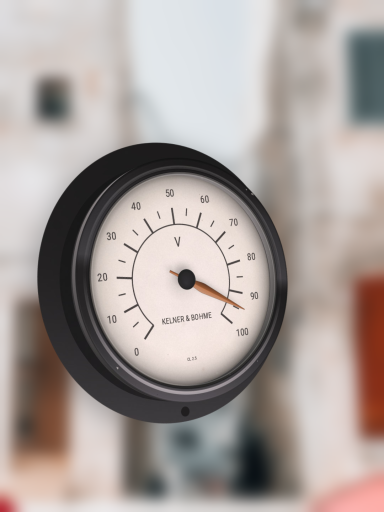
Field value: 95 V
